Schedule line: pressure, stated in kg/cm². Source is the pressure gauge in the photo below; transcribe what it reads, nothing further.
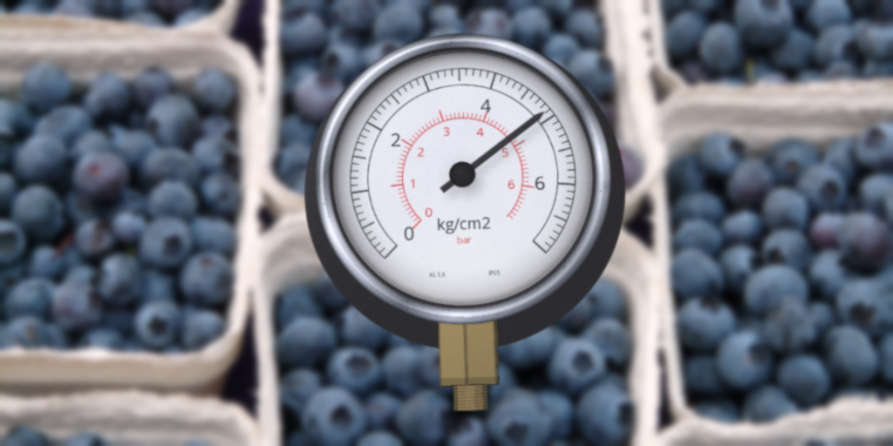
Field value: 4.9 kg/cm²
